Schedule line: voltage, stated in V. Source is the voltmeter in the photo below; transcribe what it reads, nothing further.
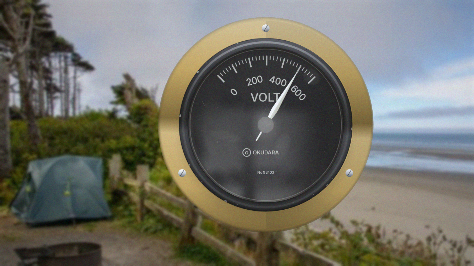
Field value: 500 V
